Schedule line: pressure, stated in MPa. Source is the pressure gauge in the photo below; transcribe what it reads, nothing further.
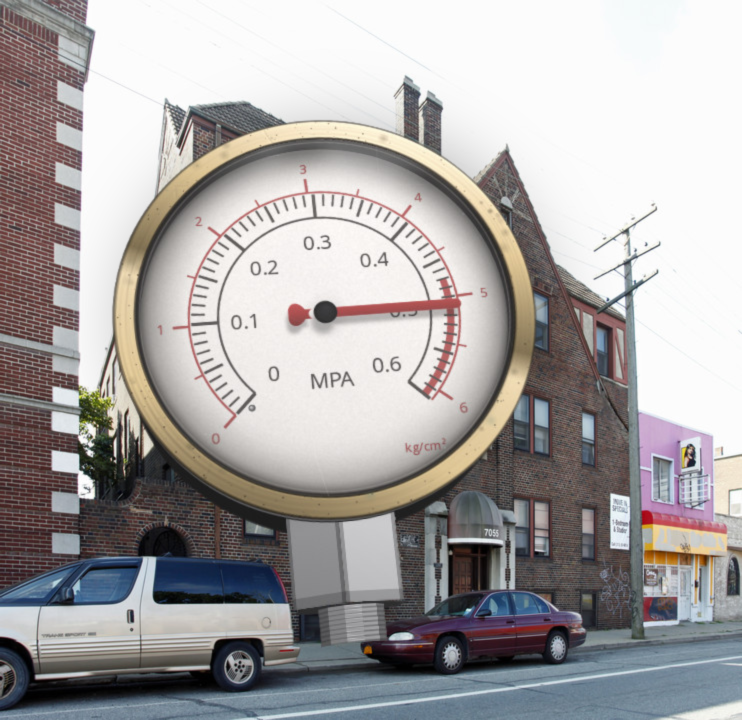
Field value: 0.5 MPa
